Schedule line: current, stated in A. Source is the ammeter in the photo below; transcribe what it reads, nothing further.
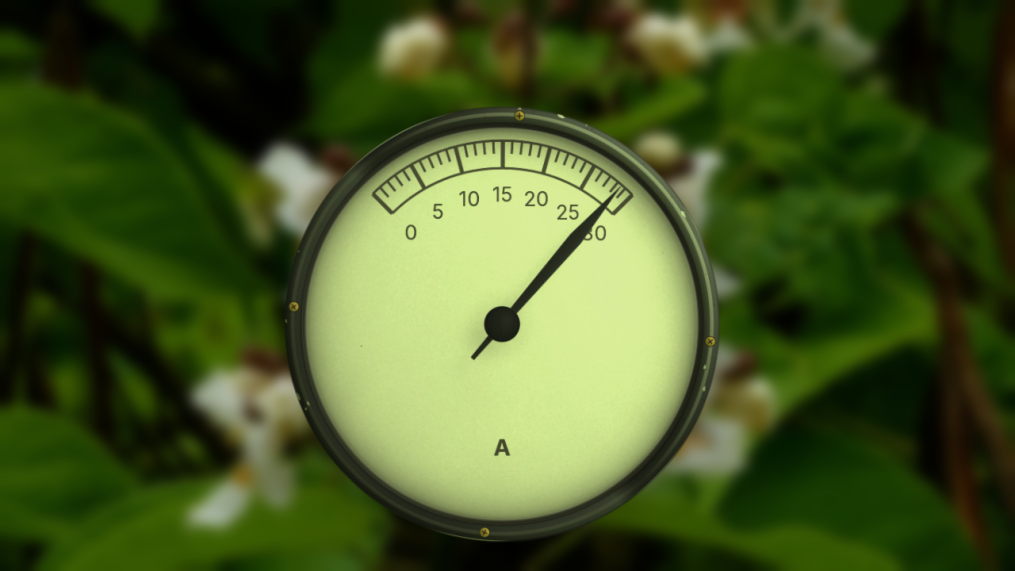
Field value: 28.5 A
